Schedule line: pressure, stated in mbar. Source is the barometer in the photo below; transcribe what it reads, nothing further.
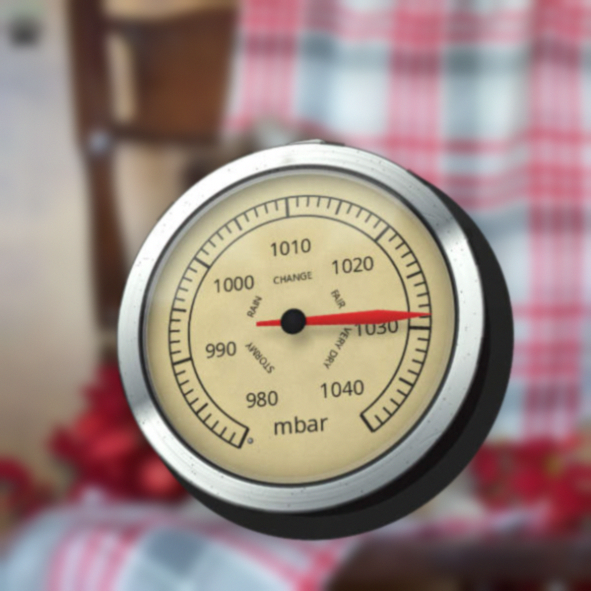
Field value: 1029 mbar
